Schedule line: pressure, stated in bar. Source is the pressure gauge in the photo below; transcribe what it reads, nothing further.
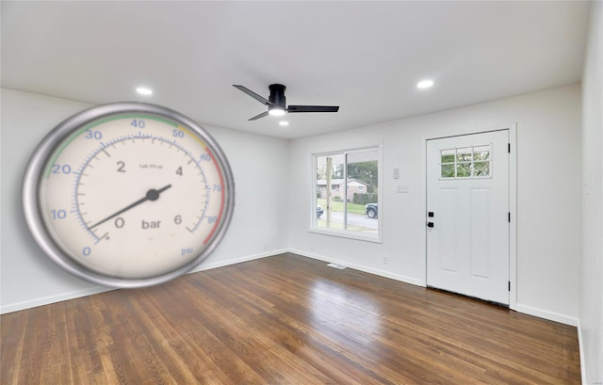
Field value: 0.3 bar
